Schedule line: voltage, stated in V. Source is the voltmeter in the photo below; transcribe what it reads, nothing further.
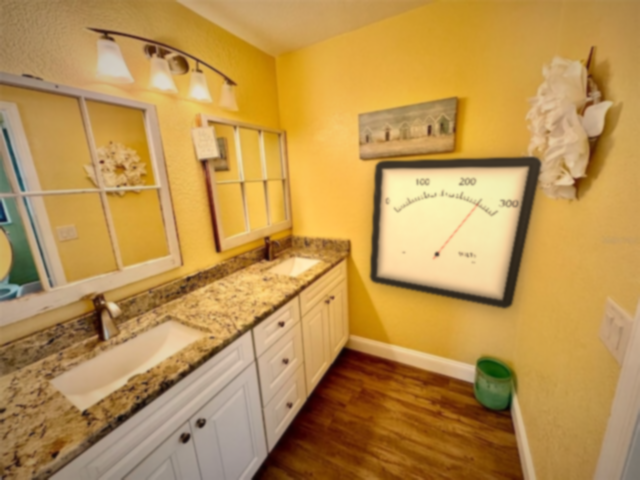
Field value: 250 V
